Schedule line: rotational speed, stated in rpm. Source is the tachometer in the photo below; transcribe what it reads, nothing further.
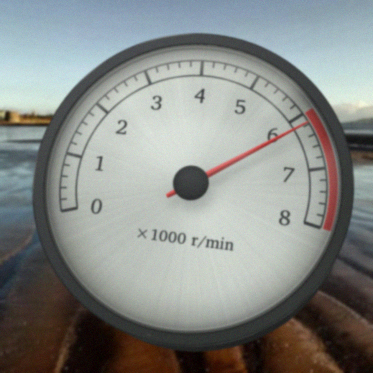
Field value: 6200 rpm
